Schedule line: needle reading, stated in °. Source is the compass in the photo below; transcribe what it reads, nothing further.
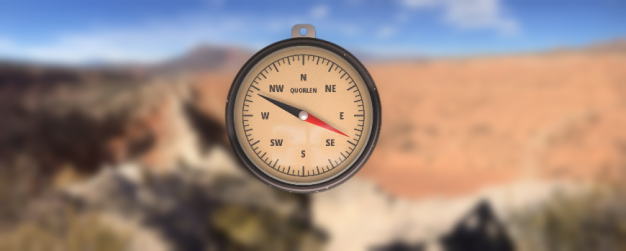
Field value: 115 °
